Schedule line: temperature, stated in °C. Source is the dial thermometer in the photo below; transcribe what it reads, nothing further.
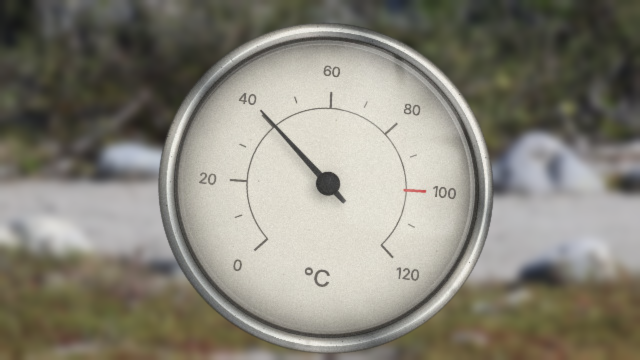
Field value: 40 °C
